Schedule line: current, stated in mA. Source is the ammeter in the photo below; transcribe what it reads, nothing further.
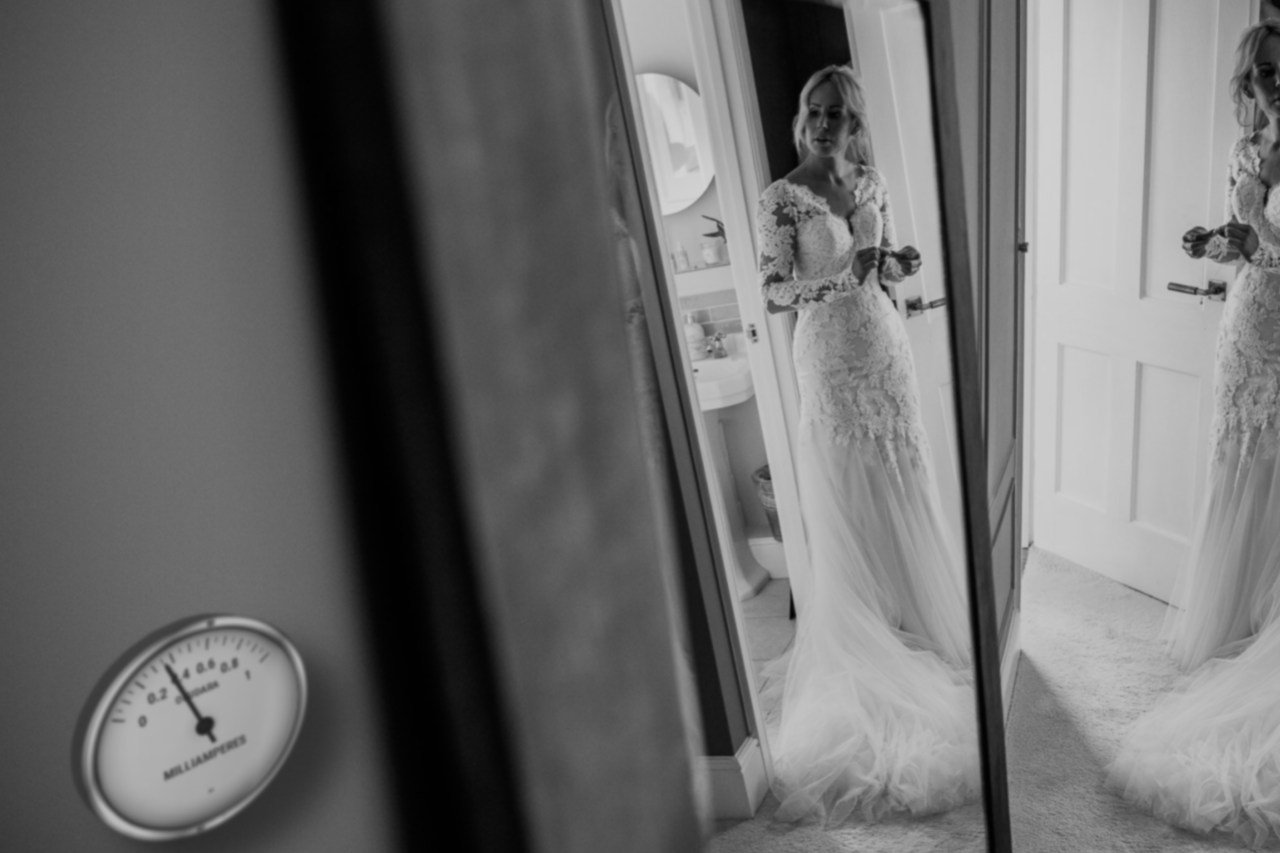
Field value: 0.35 mA
